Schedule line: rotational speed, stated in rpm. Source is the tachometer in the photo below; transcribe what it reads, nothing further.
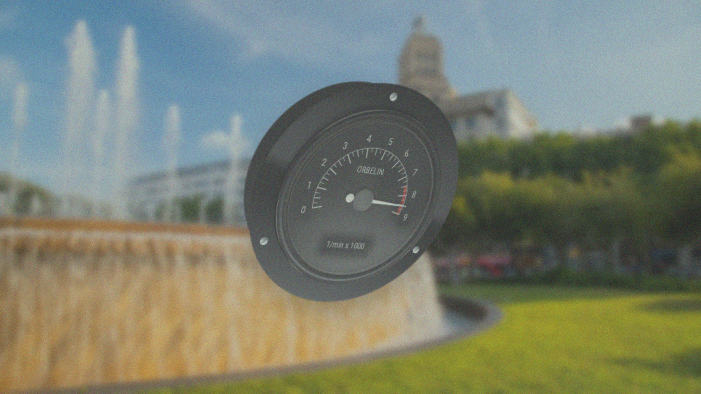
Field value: 8500 rpm
